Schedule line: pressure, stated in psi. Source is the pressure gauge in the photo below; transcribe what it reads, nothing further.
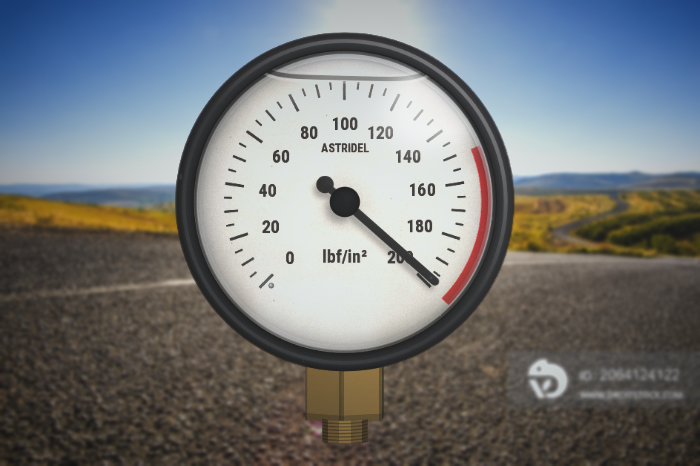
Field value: 197.5 psi
